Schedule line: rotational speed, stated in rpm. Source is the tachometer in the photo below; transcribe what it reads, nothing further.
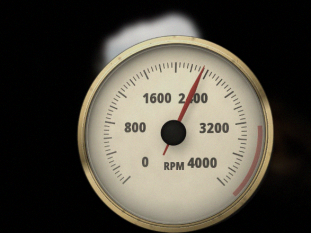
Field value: 2350 rpm
